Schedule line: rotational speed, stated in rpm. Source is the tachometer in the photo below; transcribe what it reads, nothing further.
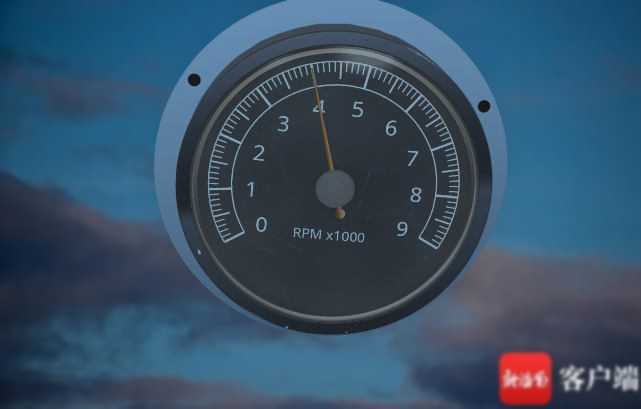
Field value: 4000 rpm
